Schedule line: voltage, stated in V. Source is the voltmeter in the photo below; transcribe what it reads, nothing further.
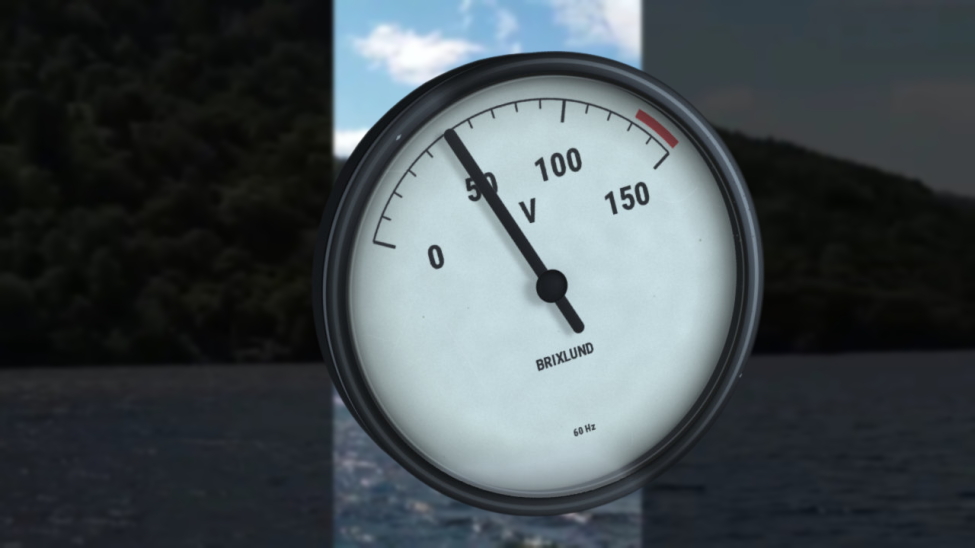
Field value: 50 V
